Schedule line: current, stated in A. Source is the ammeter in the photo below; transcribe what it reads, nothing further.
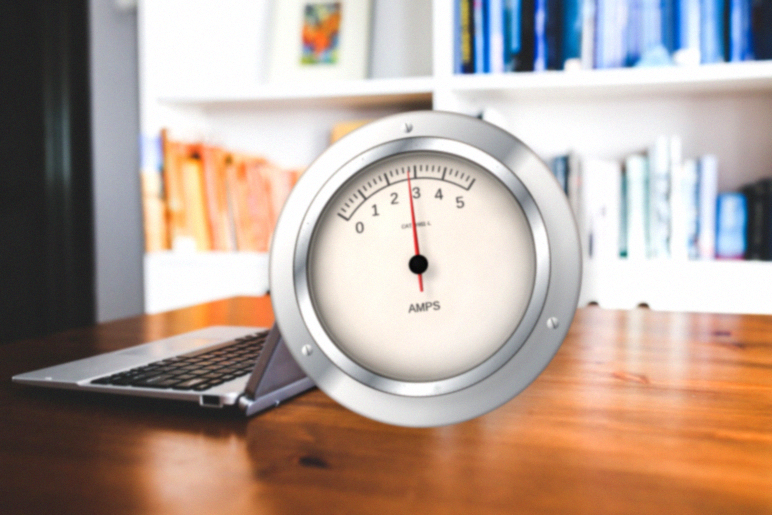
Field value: 2.8 A
